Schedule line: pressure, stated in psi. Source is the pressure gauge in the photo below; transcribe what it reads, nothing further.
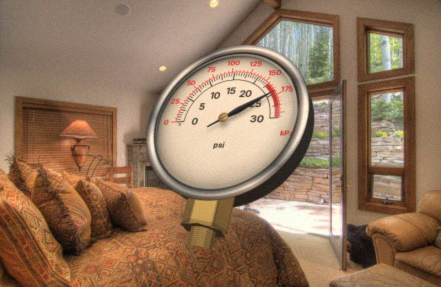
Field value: 25 psi
